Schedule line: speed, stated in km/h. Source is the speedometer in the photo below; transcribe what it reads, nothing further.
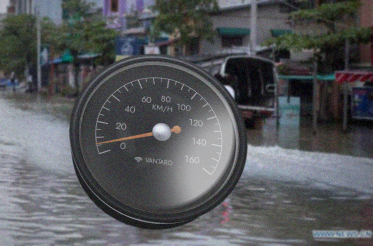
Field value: 5 km/h
